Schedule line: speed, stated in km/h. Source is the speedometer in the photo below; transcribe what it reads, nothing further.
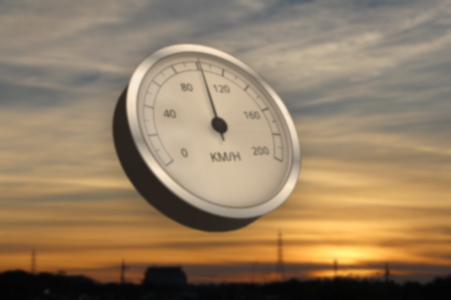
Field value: 100 km/h
